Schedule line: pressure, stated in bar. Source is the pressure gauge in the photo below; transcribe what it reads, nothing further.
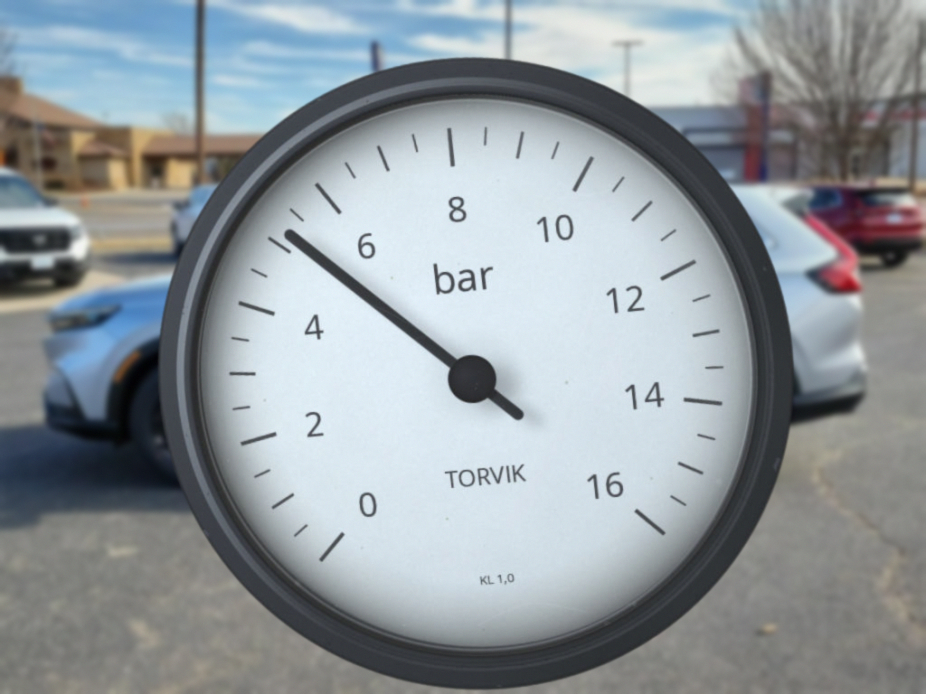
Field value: 5.25 bar
